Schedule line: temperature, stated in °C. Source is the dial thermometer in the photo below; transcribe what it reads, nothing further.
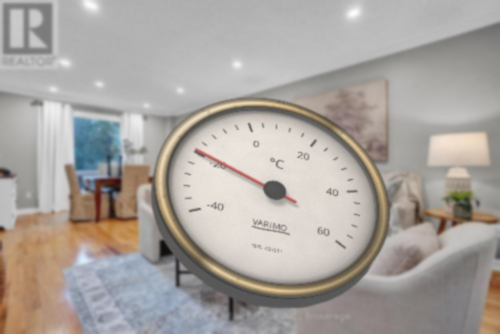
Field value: -20 °C
